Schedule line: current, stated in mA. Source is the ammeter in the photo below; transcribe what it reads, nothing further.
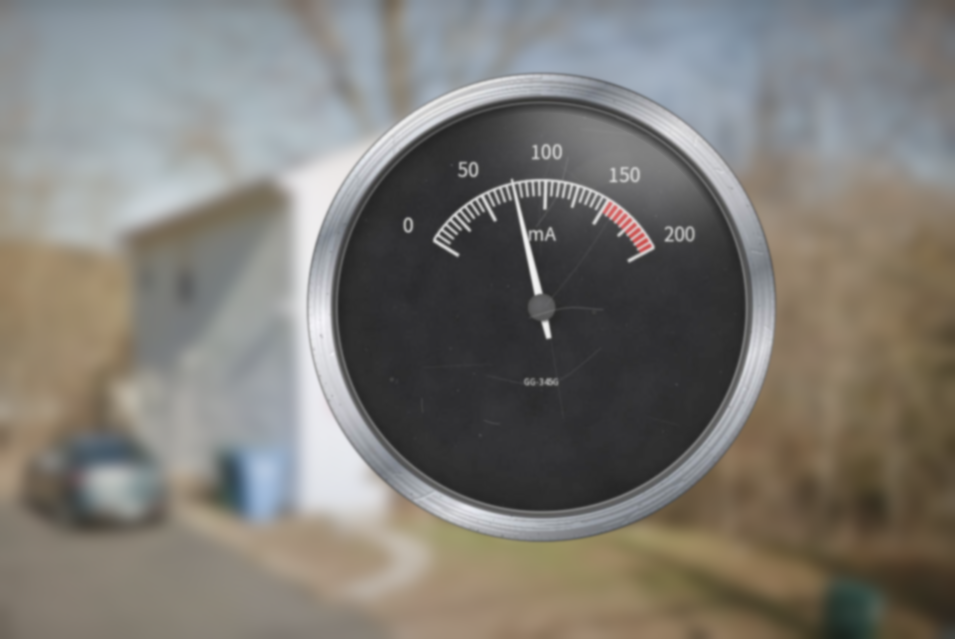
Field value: 75 mA
